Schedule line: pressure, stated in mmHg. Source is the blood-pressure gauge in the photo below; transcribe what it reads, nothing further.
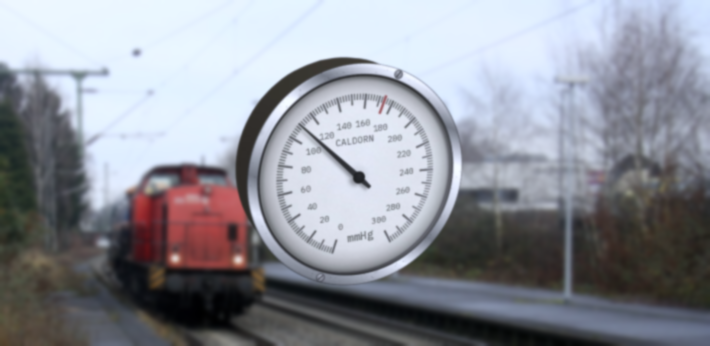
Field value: 110 mmHg
